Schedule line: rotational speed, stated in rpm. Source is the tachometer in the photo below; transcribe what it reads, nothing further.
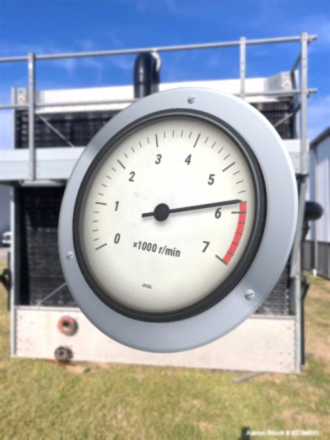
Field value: 5800 rpm
